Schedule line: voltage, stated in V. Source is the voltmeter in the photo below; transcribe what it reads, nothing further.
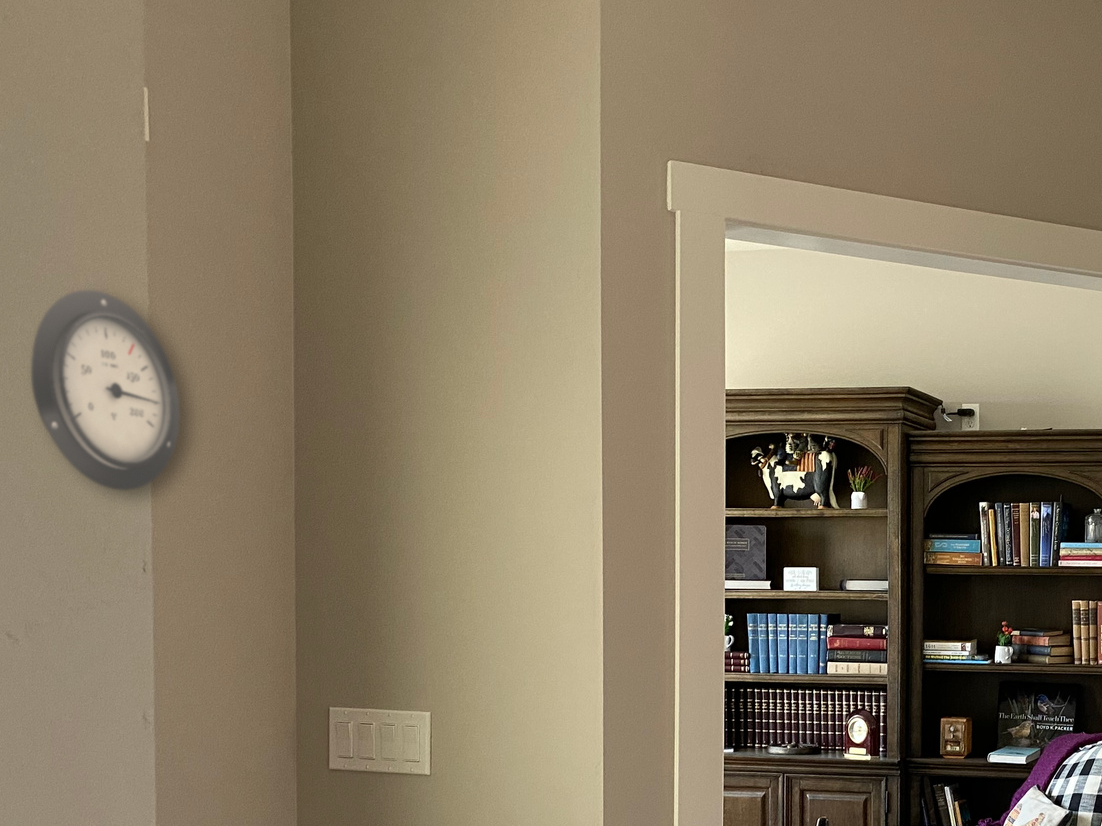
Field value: 180 V
